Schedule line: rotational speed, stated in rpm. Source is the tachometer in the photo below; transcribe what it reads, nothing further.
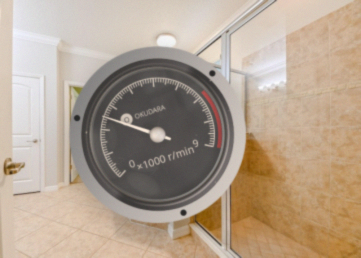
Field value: 2500 rpm
